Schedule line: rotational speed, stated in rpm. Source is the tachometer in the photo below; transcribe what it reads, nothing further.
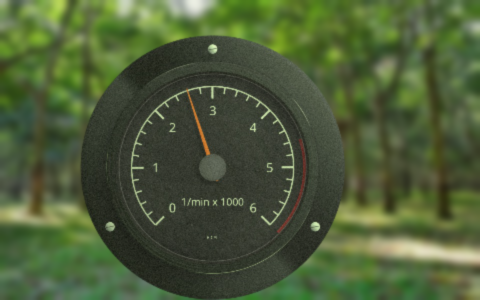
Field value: 2600 rpm
